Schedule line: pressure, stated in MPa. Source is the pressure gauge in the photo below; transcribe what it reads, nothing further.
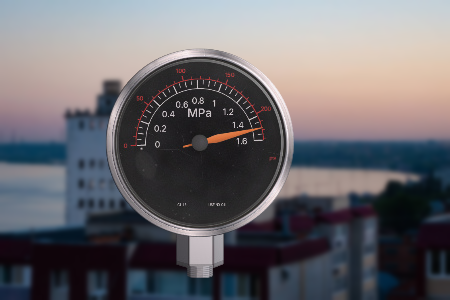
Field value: 1.5 MPa
